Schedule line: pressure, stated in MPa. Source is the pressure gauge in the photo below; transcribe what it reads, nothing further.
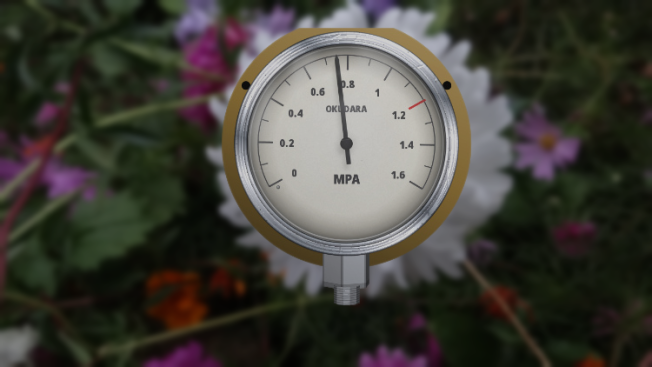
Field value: 0.75 MPa
